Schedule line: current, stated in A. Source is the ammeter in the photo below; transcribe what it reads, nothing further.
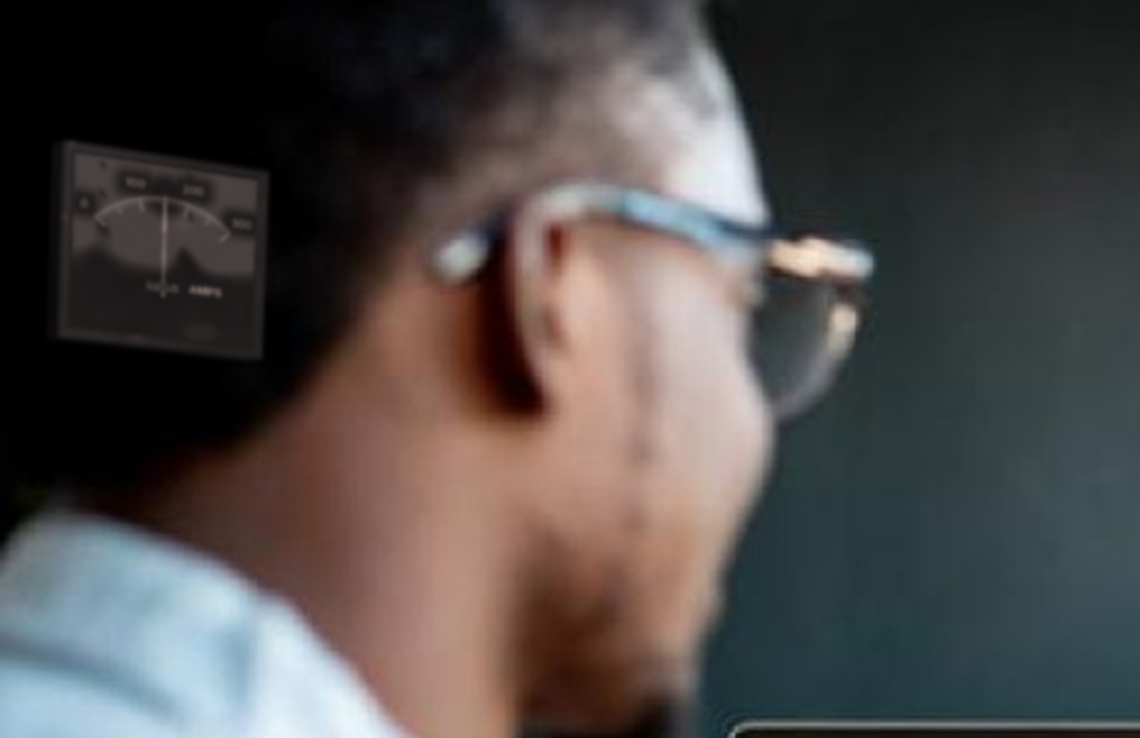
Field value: 150 A
